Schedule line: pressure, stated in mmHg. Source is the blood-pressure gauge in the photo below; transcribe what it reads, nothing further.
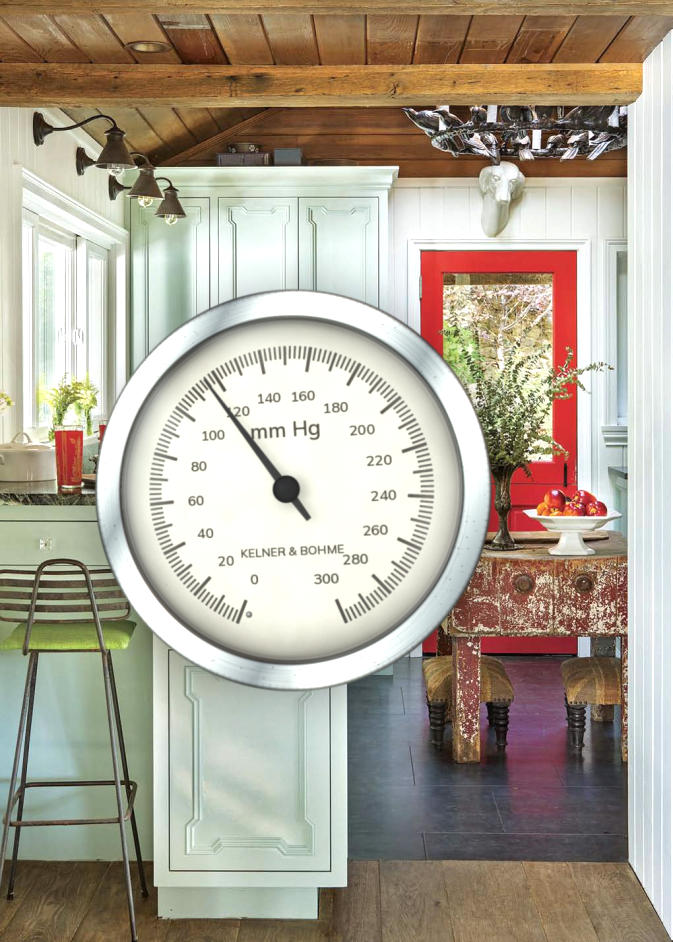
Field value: 116 mmHg
